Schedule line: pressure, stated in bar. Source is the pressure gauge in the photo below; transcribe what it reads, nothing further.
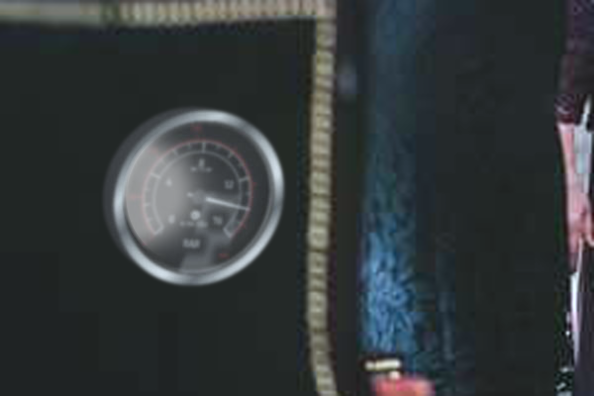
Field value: 14 bar
